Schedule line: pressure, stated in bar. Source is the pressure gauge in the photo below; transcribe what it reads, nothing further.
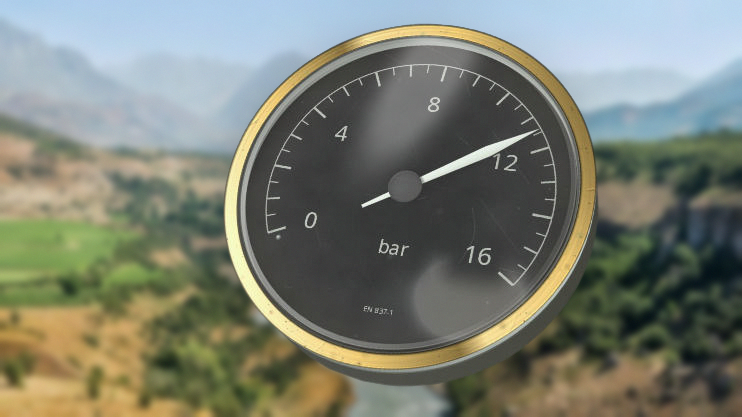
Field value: 11.5 bar
